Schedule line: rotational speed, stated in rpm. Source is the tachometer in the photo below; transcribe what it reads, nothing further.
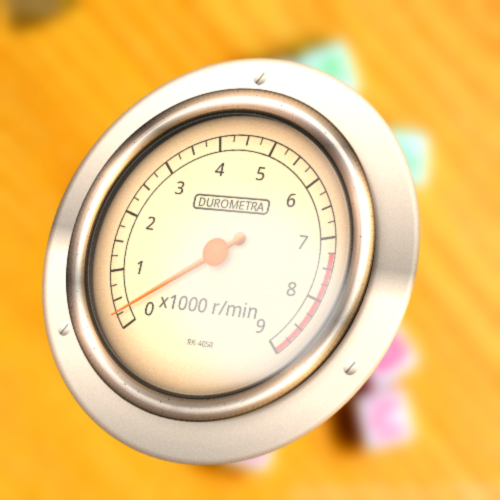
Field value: 250 rpm
